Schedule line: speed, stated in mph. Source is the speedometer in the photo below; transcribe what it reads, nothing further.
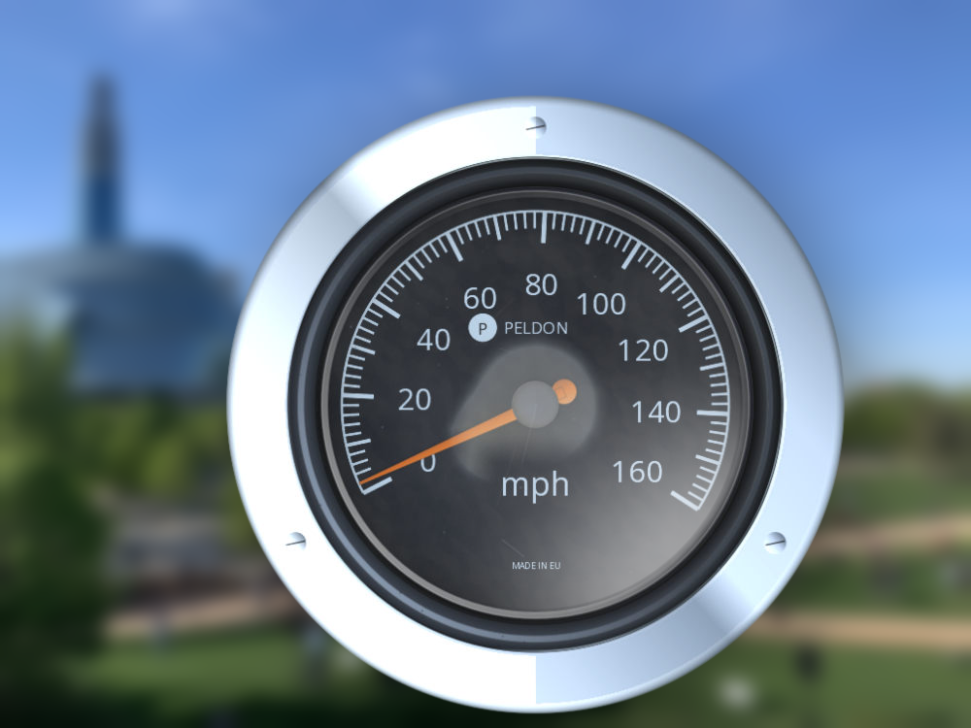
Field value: 2 mph
